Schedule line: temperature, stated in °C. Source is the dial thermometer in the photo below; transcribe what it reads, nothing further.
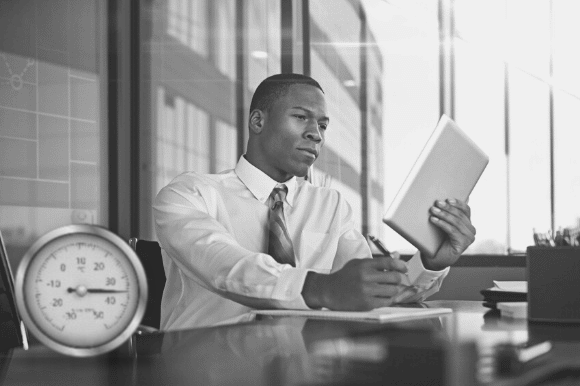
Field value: 35 °C
